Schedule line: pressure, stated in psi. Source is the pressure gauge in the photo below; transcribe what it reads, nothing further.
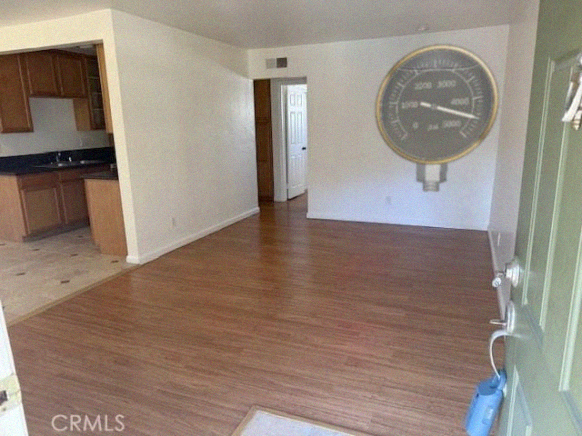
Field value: 4500 psi
